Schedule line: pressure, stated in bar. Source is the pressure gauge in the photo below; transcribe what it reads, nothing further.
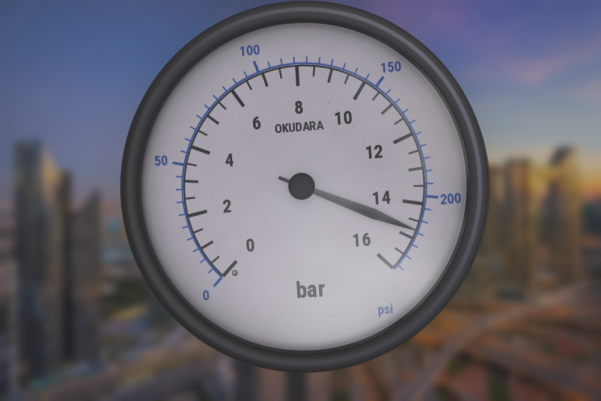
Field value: 14.75 bar
